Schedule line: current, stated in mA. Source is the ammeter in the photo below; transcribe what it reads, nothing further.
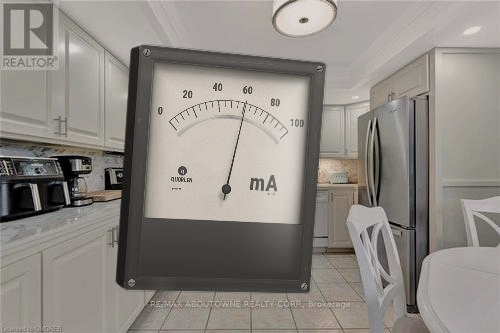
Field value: 60 mA
